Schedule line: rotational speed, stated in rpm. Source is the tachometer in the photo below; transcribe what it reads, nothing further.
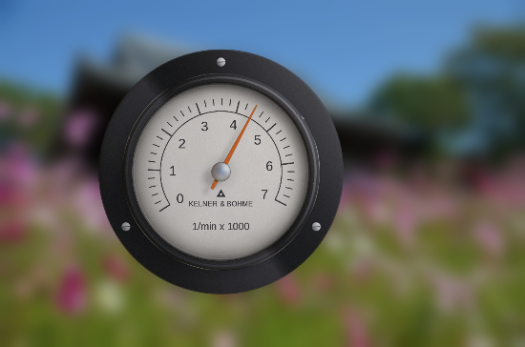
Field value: 4400 rpm
